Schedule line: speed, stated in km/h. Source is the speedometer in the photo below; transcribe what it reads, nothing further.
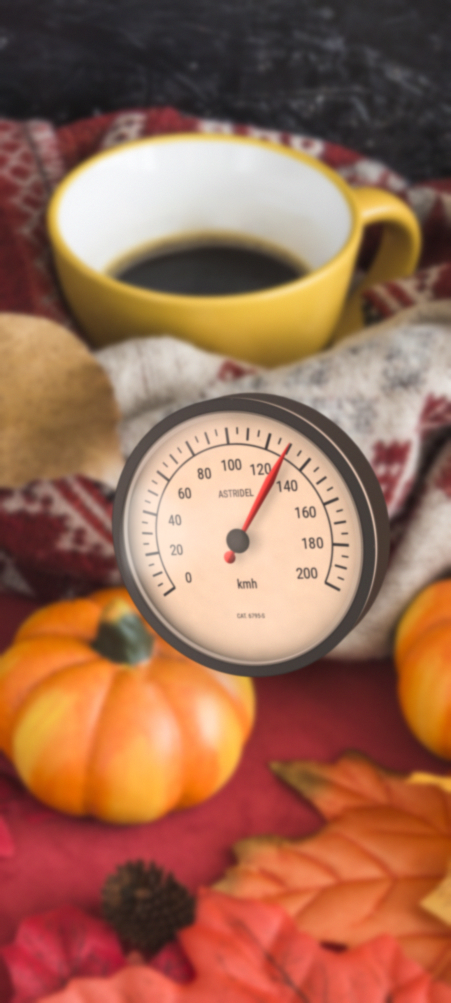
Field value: 130 km/h
